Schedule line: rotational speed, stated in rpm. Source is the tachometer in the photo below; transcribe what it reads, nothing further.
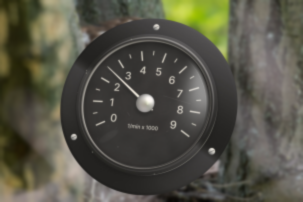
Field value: 2500 rpm
